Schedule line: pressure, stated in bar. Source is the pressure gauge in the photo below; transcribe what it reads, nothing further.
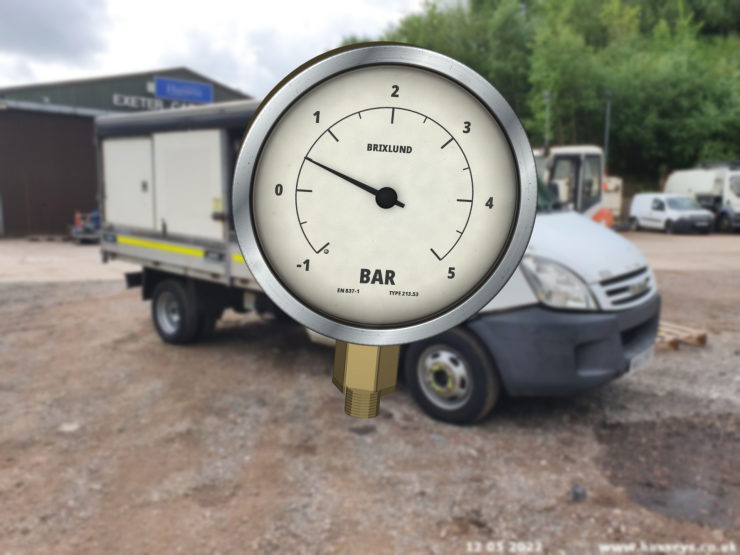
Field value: 0.5 bar
